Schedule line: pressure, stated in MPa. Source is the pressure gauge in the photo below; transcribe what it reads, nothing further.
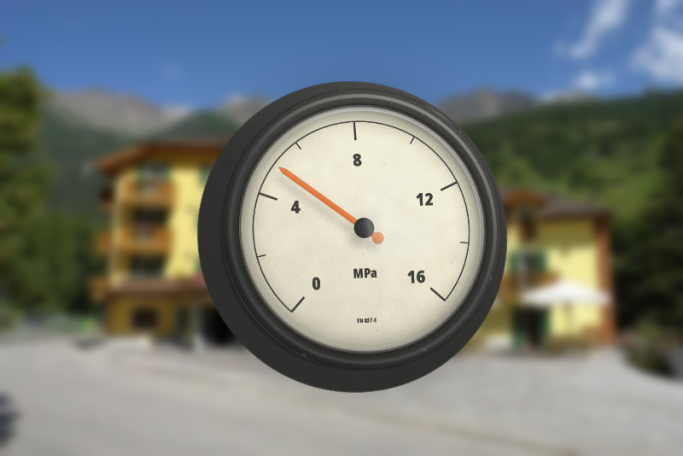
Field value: 5 MPa
